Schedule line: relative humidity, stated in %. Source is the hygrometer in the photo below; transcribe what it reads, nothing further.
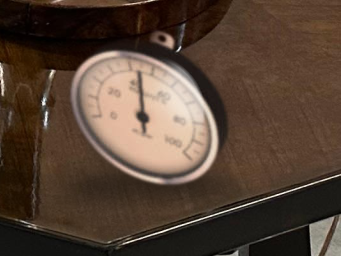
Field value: 45 %
